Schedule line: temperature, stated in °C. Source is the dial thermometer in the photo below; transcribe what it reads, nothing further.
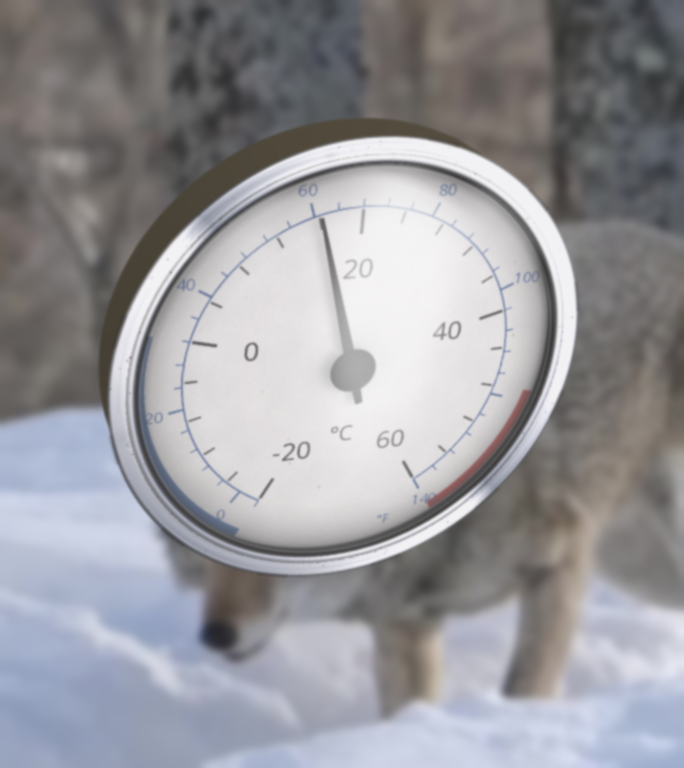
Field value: 16 °C
